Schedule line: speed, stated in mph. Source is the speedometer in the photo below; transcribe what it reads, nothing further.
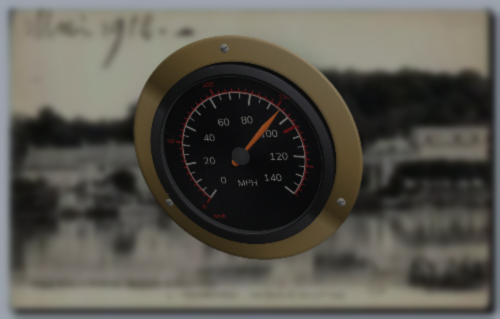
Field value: 95 mph
